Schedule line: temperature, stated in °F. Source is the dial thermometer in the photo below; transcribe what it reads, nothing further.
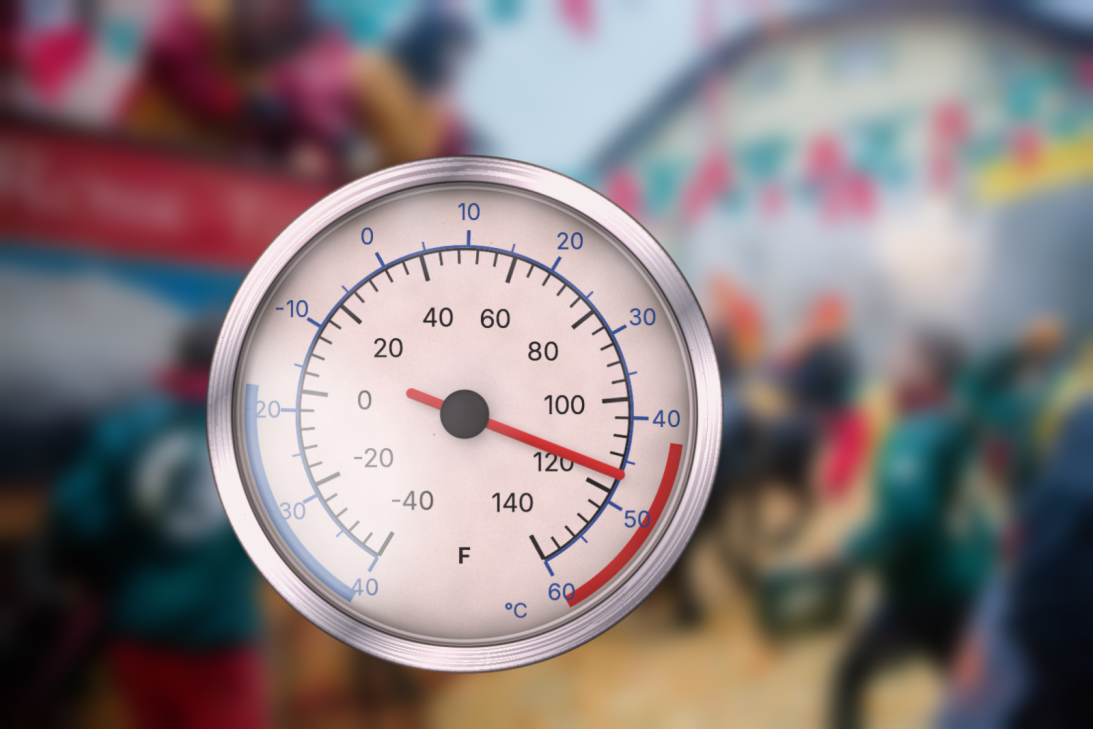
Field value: 116 °F
